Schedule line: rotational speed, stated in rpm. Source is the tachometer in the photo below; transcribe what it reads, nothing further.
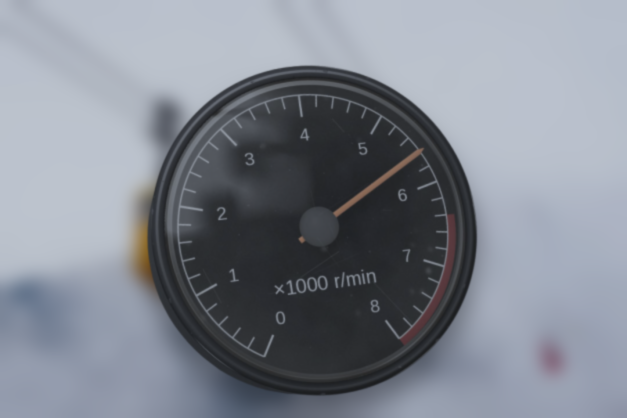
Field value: 5600 rpm
